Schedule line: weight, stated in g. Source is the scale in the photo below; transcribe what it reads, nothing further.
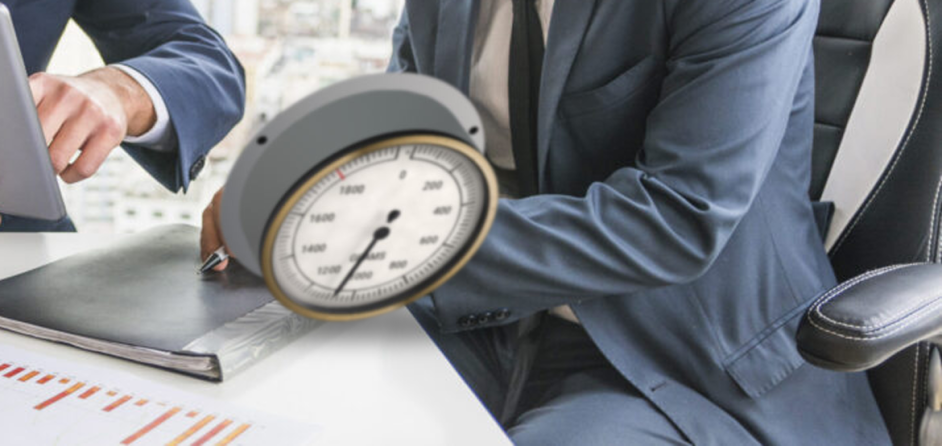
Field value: 1100 g
